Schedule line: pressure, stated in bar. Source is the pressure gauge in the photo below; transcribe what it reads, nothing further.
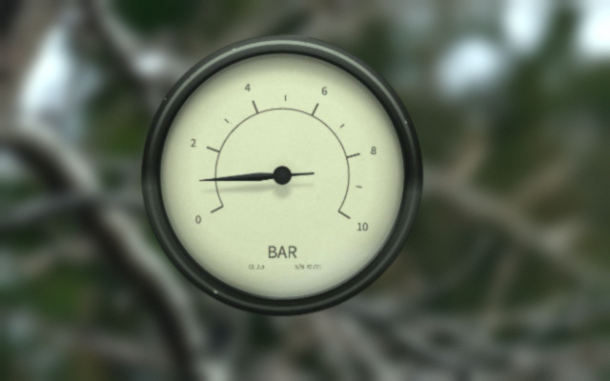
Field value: 1 bar
